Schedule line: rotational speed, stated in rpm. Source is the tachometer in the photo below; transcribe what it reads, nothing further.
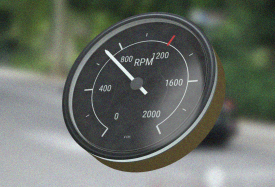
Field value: 700 rpm
